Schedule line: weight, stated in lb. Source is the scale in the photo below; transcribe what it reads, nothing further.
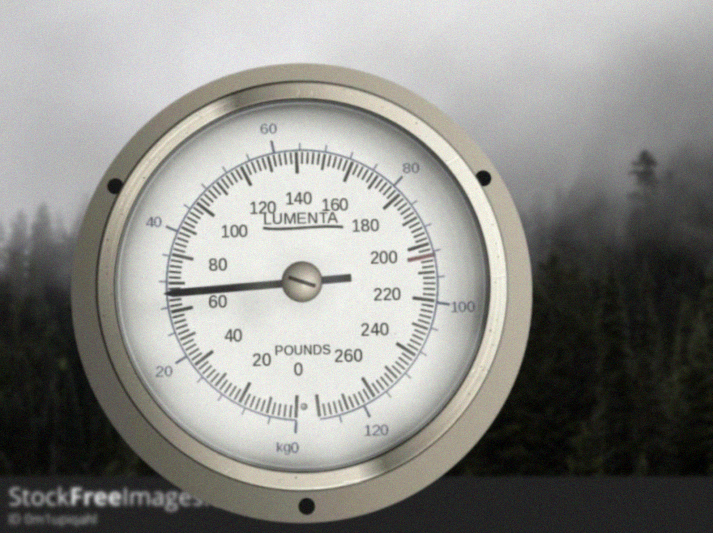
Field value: 66 lb
